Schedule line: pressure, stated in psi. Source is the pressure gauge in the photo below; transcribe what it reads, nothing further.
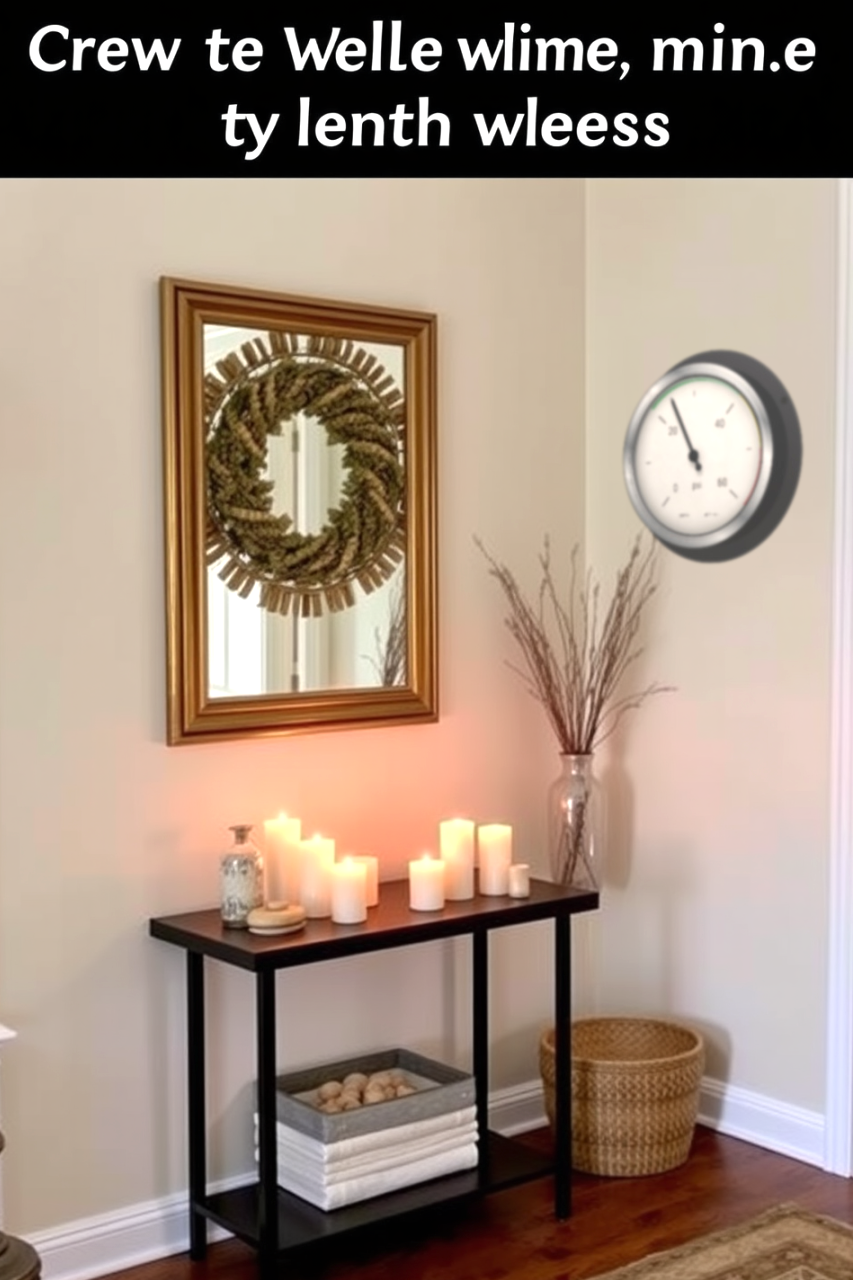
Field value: 25 psi
